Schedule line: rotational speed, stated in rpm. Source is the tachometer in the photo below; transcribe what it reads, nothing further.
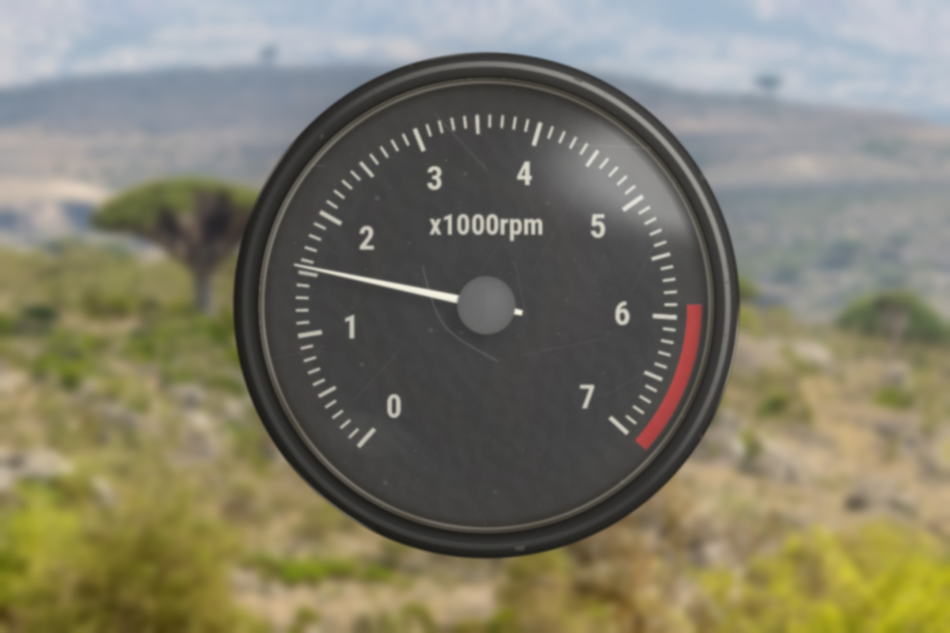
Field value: 1550 rpm
